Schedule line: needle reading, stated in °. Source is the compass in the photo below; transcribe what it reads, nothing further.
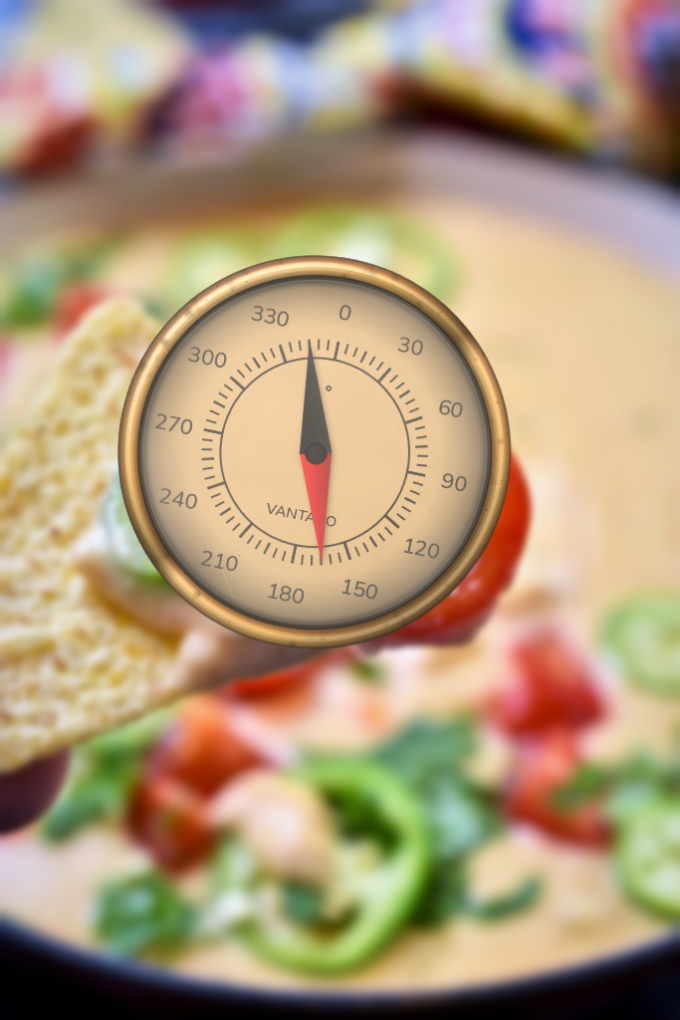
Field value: 165 °
